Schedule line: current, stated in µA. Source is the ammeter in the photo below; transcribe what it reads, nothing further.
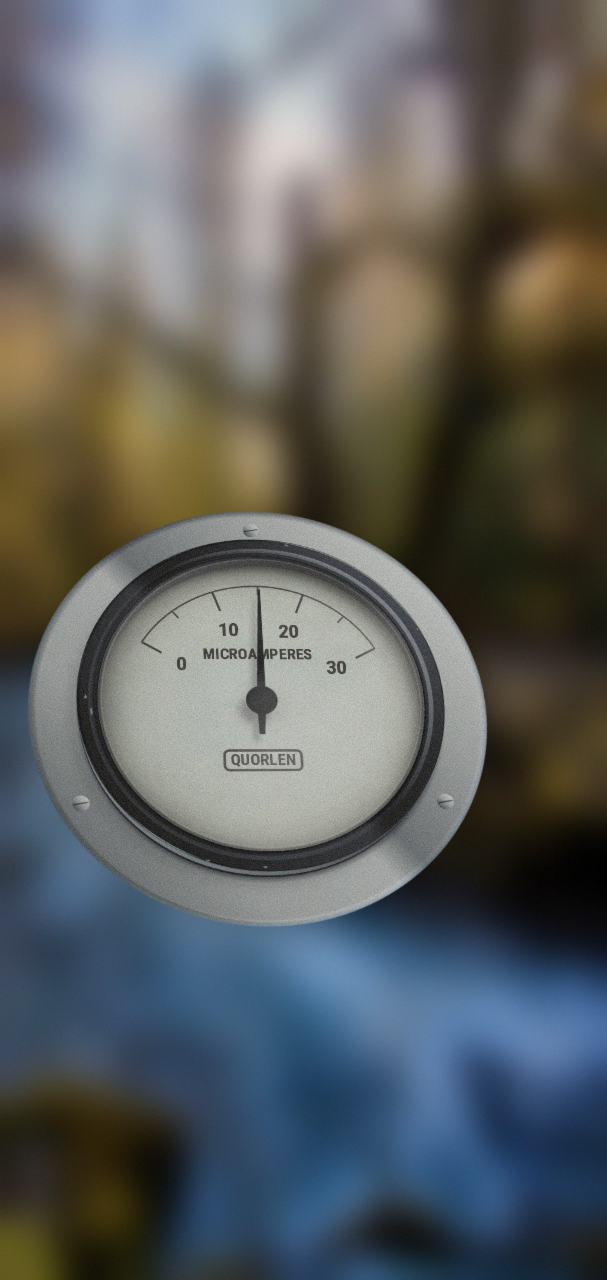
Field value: 15 µA
